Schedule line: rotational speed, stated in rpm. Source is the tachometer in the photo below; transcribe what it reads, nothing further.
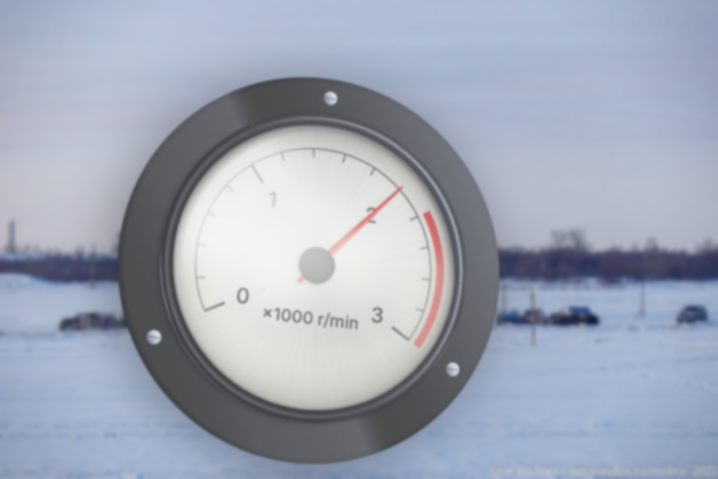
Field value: 2000 rpm
